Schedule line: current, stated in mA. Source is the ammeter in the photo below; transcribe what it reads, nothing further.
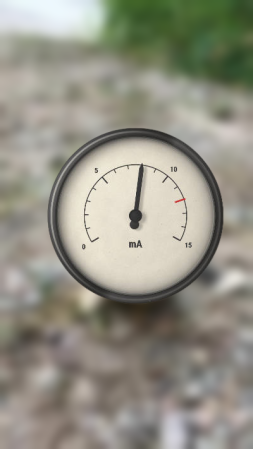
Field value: 8 mA
